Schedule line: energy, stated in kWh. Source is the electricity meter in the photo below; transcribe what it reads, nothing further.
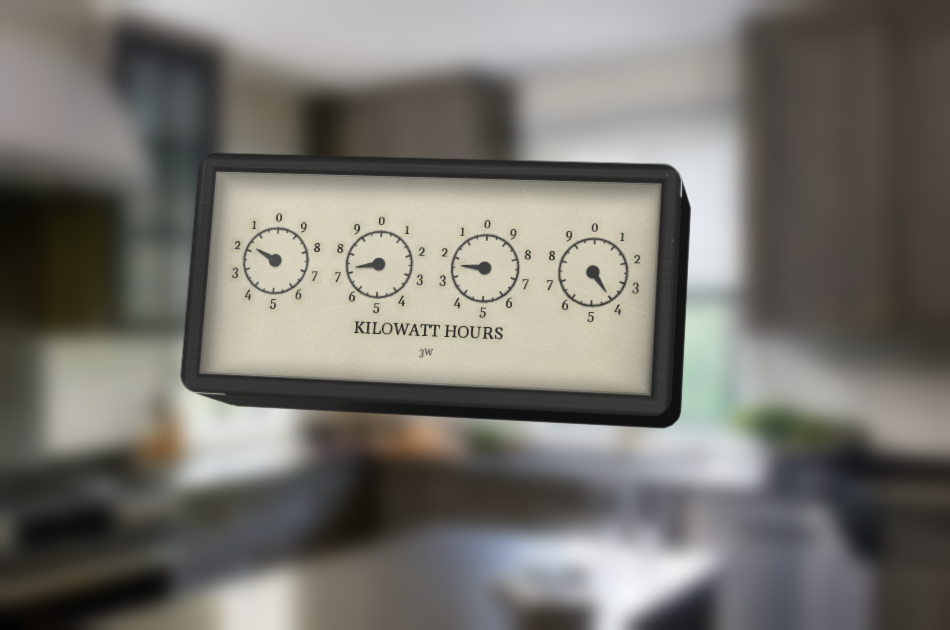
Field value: 1724 kWh
